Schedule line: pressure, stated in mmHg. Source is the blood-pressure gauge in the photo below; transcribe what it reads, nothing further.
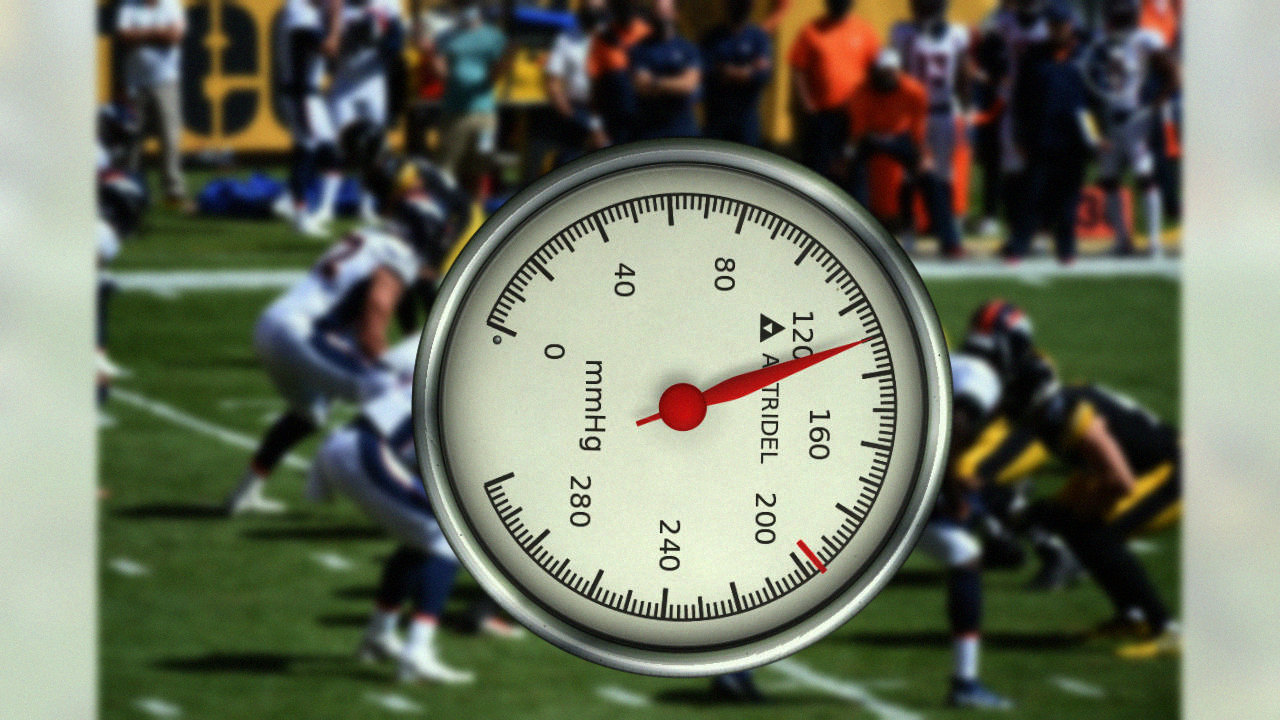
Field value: 130 mmHg
